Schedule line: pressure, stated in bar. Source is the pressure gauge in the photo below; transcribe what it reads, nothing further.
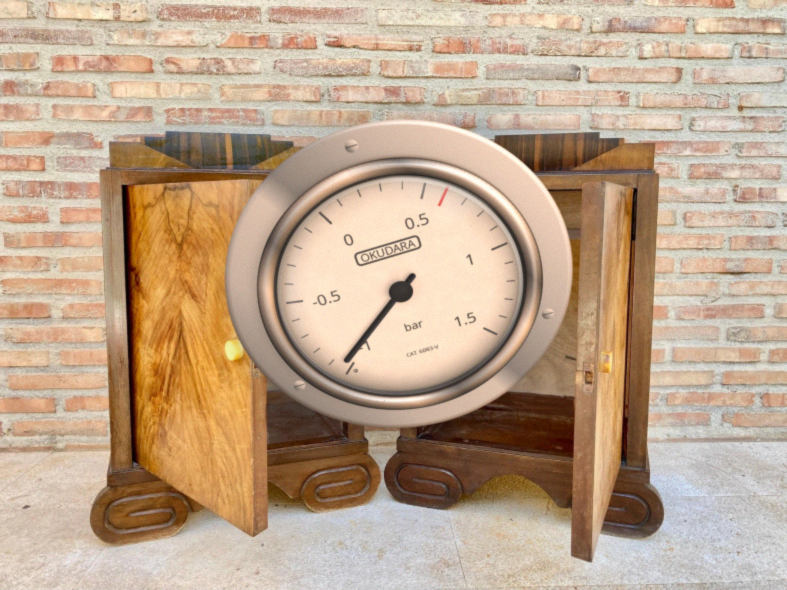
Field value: -0.95 bar
